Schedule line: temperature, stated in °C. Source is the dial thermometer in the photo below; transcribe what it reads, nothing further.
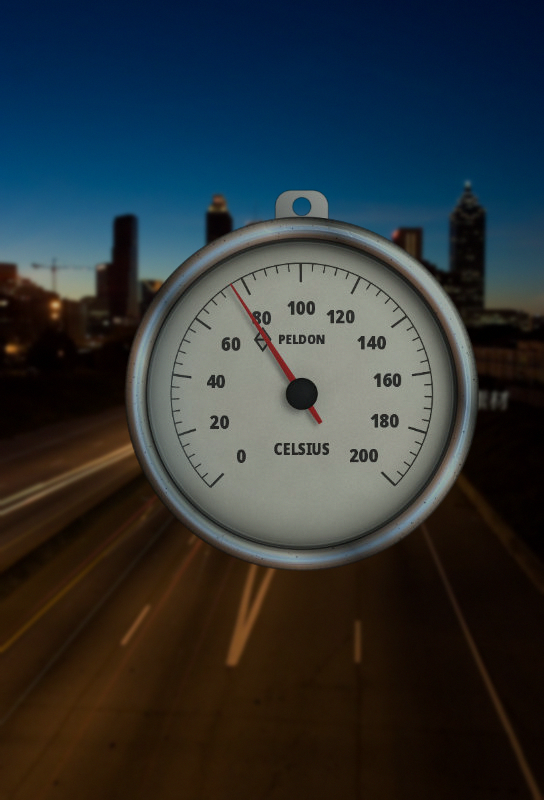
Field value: 76 °C
